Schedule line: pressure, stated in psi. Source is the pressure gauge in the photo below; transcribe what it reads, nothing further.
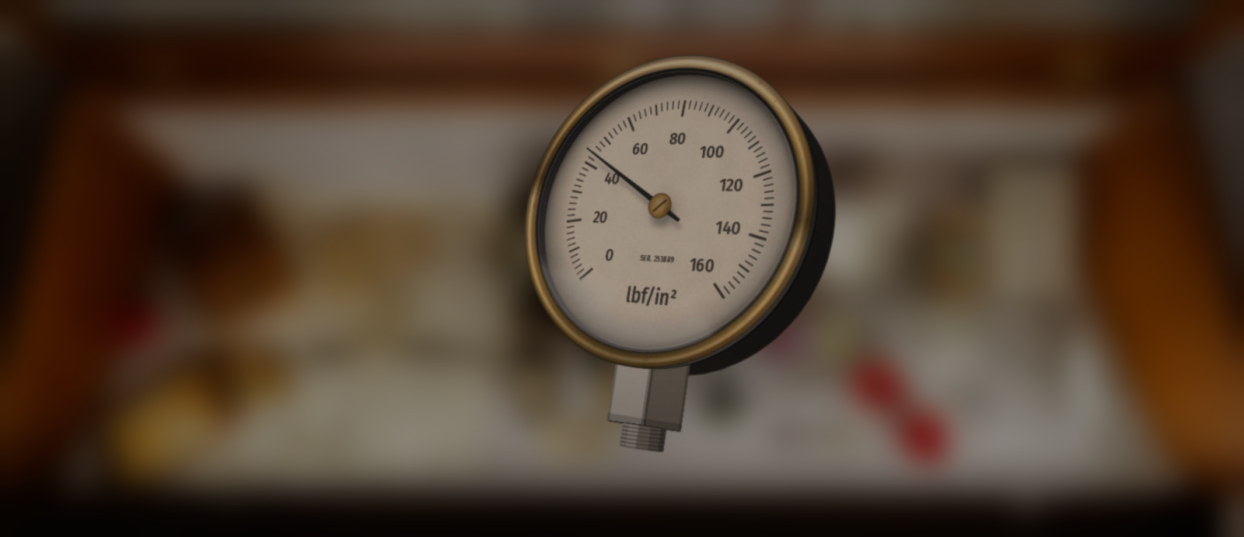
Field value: 44 psi
